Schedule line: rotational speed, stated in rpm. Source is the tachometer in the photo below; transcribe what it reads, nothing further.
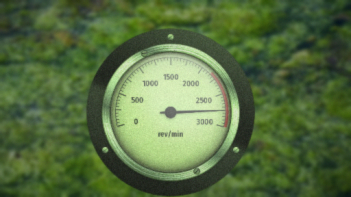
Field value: 2750 rpm
